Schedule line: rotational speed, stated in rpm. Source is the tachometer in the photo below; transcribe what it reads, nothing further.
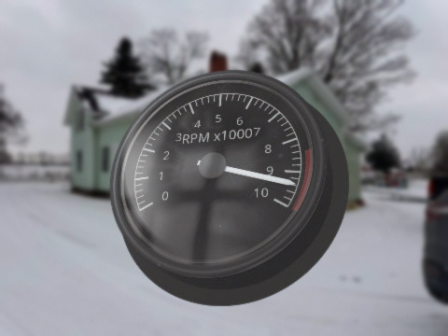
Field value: 9400 rpm
